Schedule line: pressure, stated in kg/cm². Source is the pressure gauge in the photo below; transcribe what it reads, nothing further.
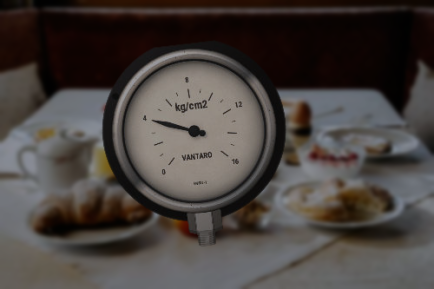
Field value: 4 kg/cm²
